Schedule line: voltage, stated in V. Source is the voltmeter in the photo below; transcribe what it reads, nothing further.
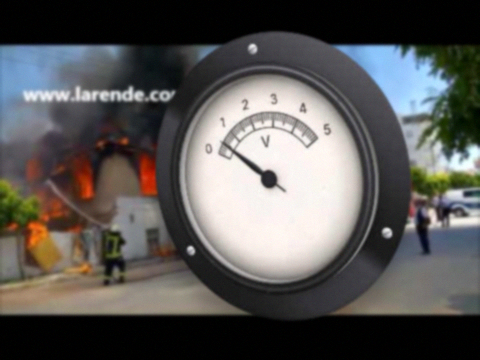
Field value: 0.5 V
